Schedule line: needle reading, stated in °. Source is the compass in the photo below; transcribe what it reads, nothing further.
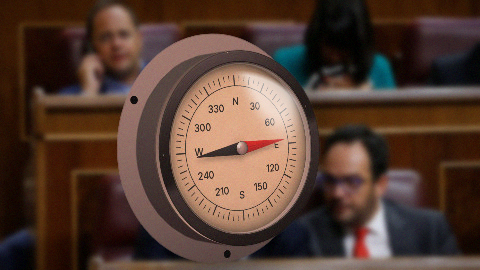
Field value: 85 °
